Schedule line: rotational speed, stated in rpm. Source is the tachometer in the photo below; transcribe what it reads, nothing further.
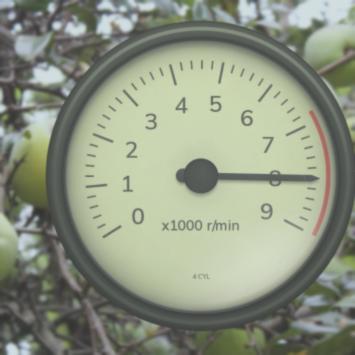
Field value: 8000 rpm
